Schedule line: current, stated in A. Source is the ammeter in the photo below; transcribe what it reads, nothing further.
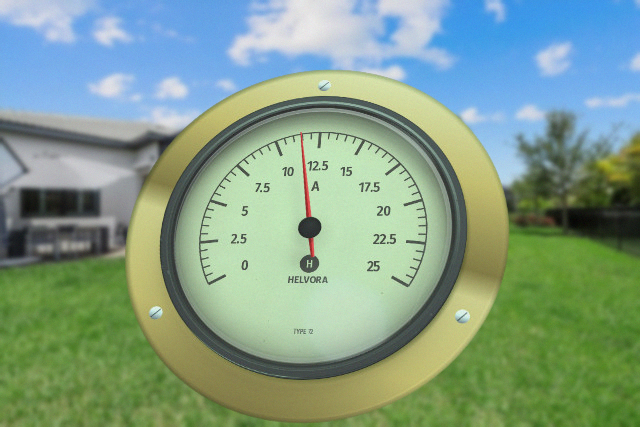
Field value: 11.5 A
